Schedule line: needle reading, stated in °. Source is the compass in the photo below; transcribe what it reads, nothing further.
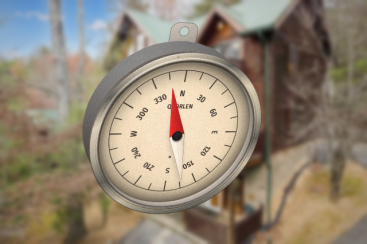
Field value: 345 °
